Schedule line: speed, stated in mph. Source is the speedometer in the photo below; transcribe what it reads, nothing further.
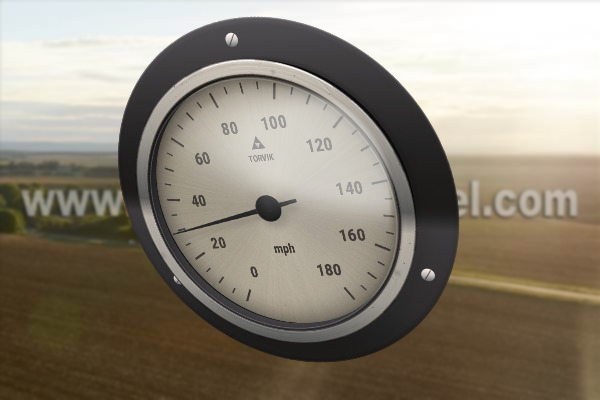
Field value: 30 mph
